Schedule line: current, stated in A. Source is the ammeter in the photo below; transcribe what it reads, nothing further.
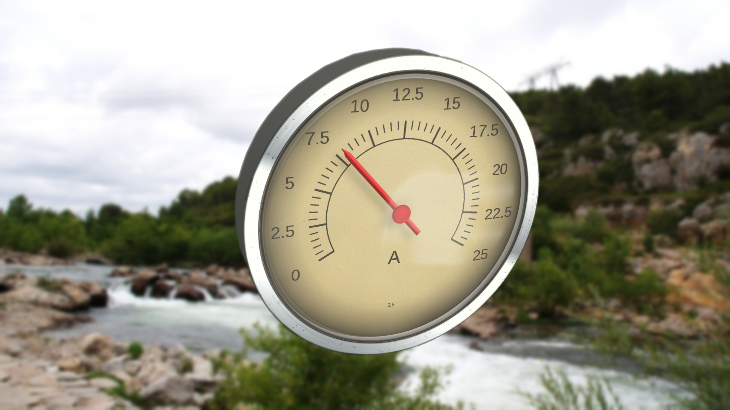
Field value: 8 A
